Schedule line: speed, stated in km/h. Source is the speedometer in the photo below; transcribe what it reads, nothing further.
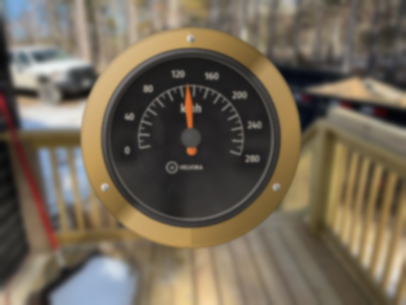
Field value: 130 km/h
